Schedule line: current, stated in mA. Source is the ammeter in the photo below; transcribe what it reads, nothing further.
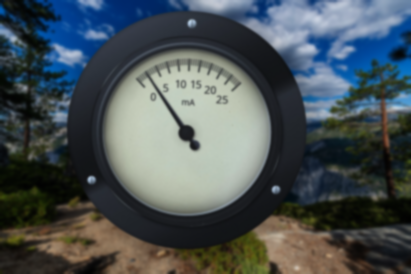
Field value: 2.5 mA
